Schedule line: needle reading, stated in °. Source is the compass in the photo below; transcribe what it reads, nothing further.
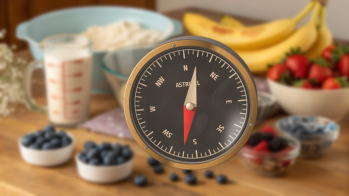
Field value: 195 °
